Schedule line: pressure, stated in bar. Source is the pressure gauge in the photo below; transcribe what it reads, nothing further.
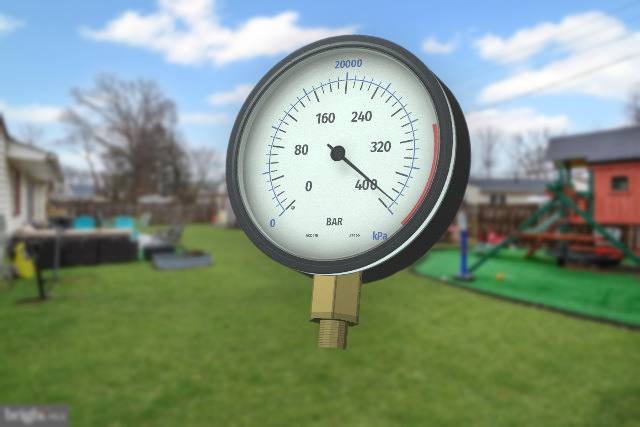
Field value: 390 bar
